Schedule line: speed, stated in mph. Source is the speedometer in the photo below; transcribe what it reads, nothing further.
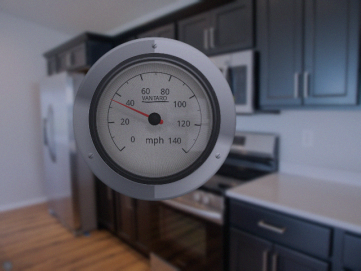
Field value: 35 mph
